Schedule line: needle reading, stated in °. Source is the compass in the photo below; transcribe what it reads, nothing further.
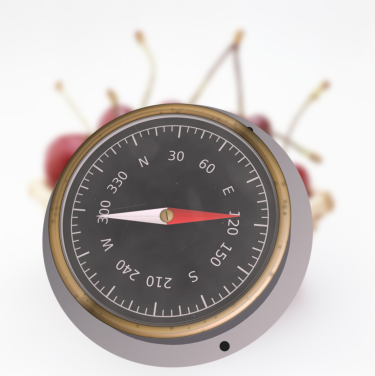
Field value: 115 °
